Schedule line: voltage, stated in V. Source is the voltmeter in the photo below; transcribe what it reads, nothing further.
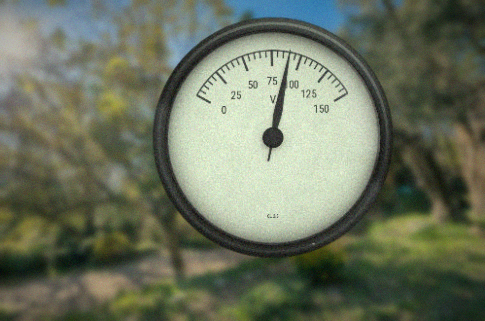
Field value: 90 V
